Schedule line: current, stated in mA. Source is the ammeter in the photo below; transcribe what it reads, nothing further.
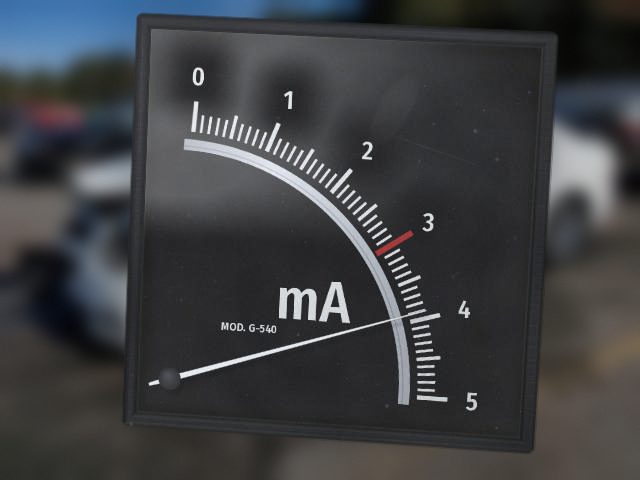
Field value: 3.9 mA
